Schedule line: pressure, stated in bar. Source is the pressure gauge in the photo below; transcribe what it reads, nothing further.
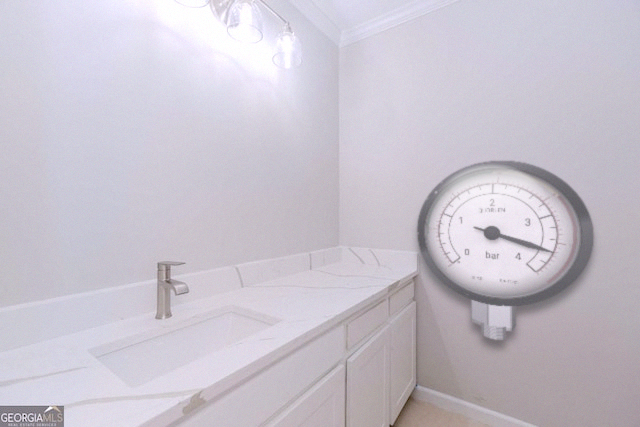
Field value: 3.6 bar
